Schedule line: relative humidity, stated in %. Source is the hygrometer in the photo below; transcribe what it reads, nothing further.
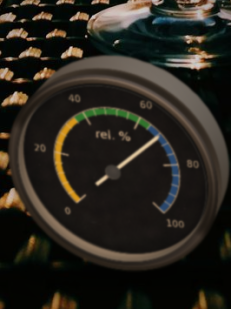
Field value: 68 %
